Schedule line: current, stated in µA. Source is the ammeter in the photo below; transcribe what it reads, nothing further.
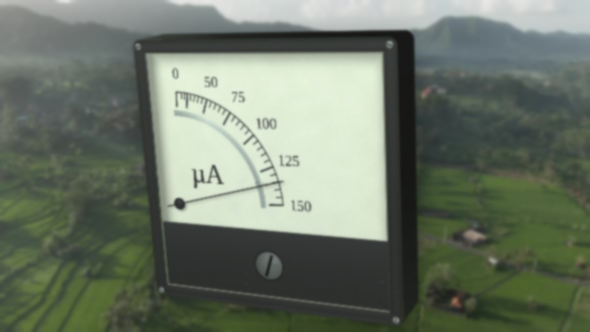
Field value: 135 µA
